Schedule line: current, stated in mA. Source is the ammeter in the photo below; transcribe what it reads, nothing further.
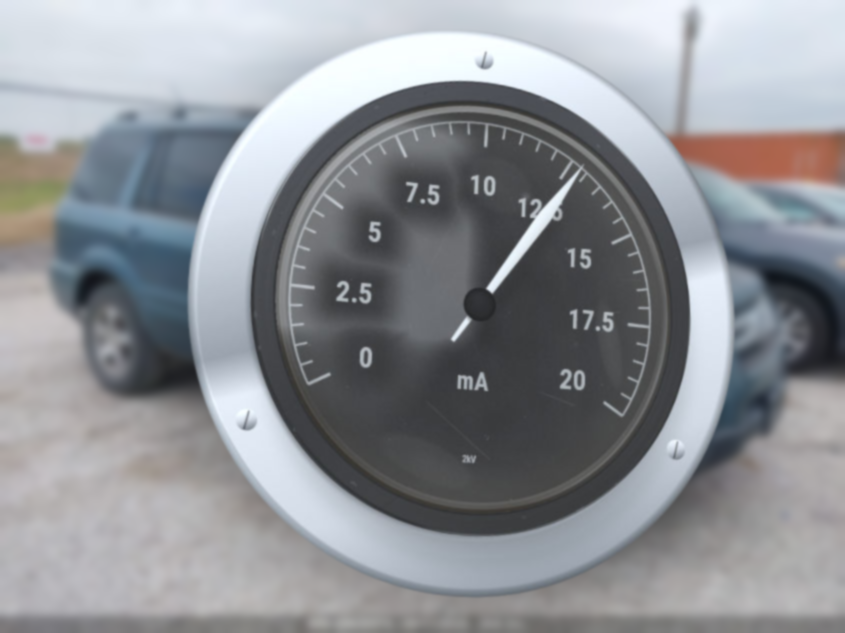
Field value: 12.75 mA
